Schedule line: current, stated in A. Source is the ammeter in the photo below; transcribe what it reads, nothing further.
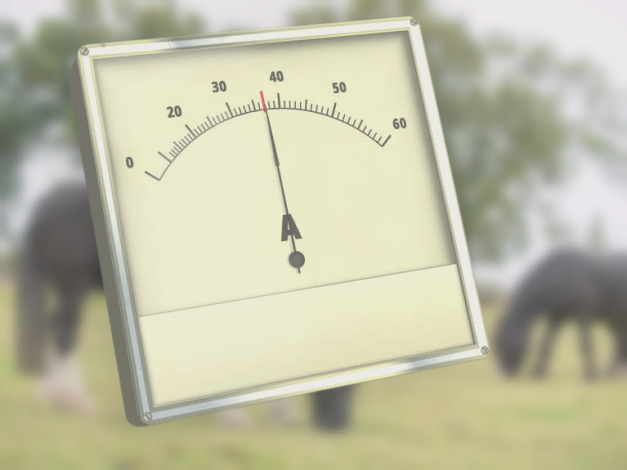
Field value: 37 A
